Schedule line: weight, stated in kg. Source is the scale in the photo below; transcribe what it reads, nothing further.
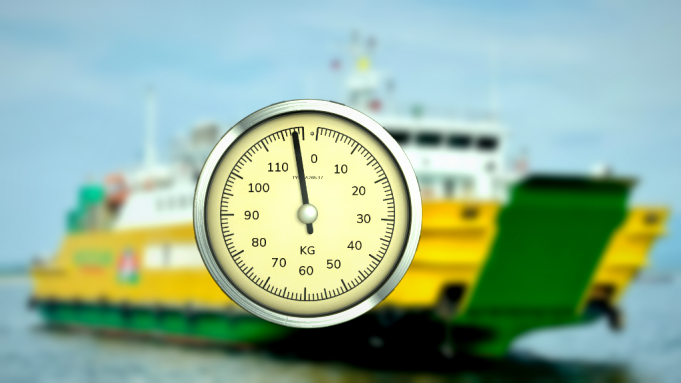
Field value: 118 kg
